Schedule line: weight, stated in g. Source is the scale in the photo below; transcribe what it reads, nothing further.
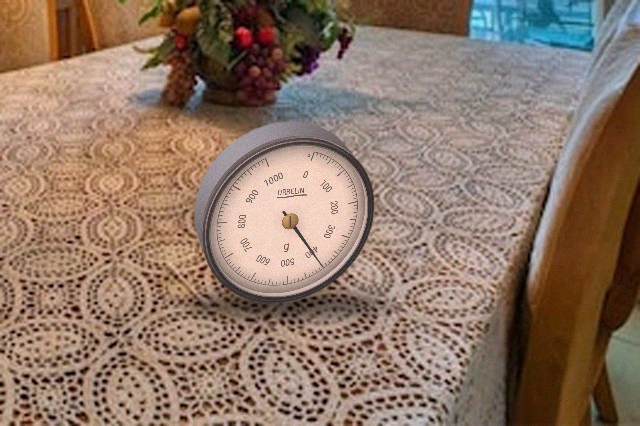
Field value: 400 g
